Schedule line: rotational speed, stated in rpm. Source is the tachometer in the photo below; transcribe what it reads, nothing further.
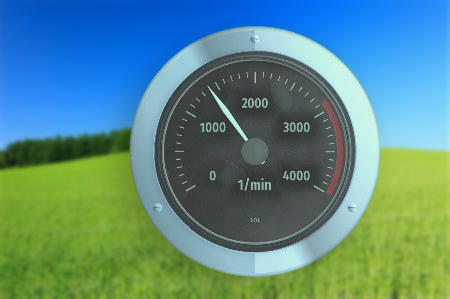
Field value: 1400 rpm
